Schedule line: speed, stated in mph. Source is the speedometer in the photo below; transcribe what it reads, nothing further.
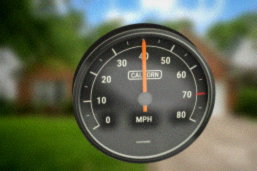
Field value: 40 mph
